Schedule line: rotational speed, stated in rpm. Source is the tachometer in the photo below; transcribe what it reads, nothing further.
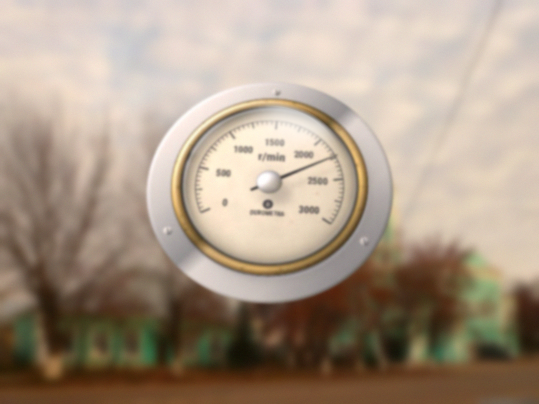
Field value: 2250 rpm
